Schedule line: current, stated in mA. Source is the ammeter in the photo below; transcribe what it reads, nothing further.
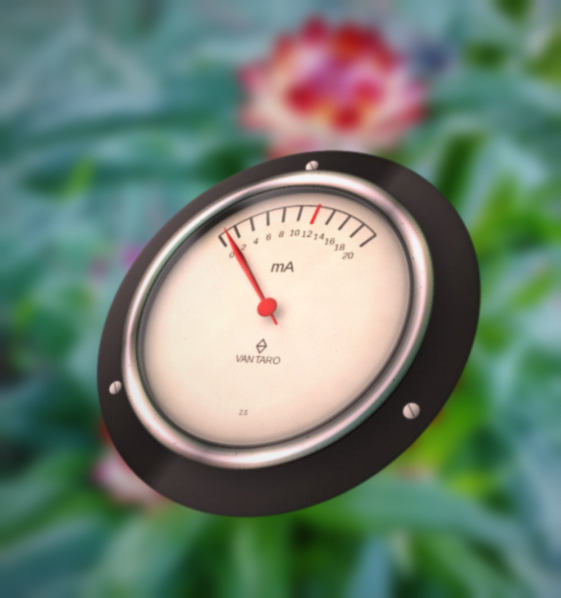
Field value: 1 mA
